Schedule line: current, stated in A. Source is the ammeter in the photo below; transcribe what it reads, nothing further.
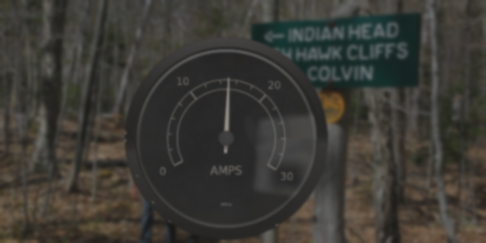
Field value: 15 A
